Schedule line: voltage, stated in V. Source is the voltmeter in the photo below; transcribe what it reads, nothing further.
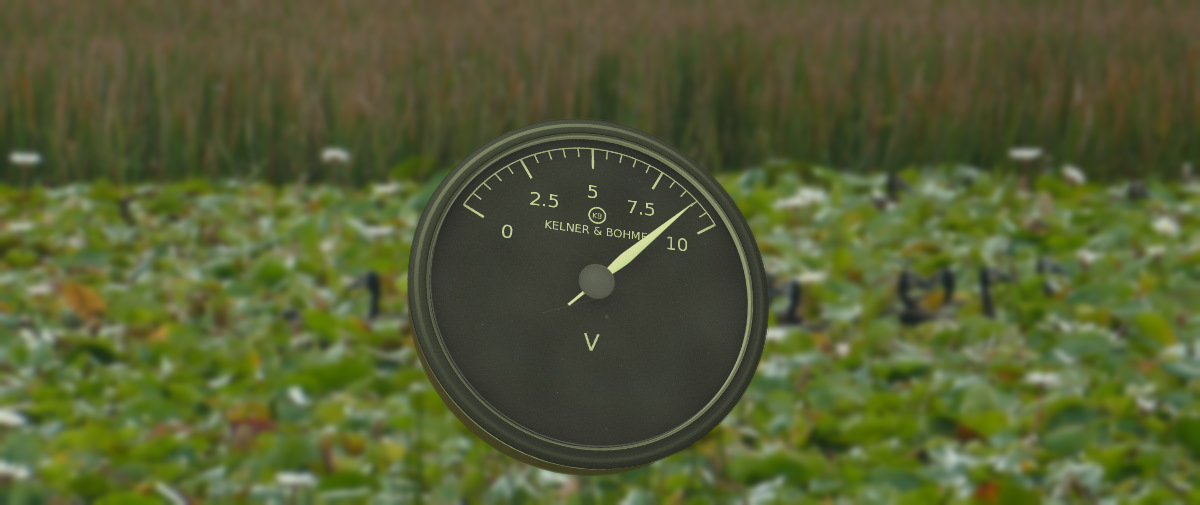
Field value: 9 V
